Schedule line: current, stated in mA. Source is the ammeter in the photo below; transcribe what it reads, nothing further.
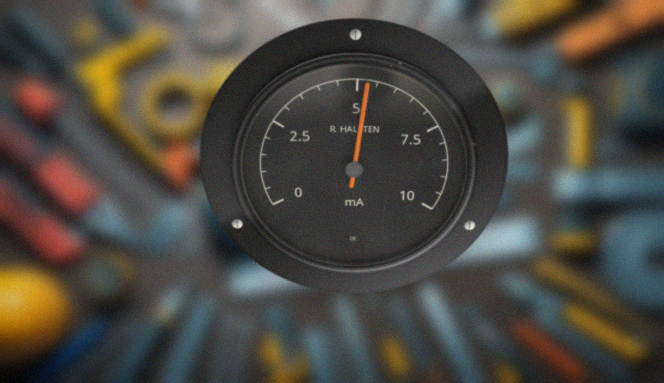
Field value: 5.25 mA
